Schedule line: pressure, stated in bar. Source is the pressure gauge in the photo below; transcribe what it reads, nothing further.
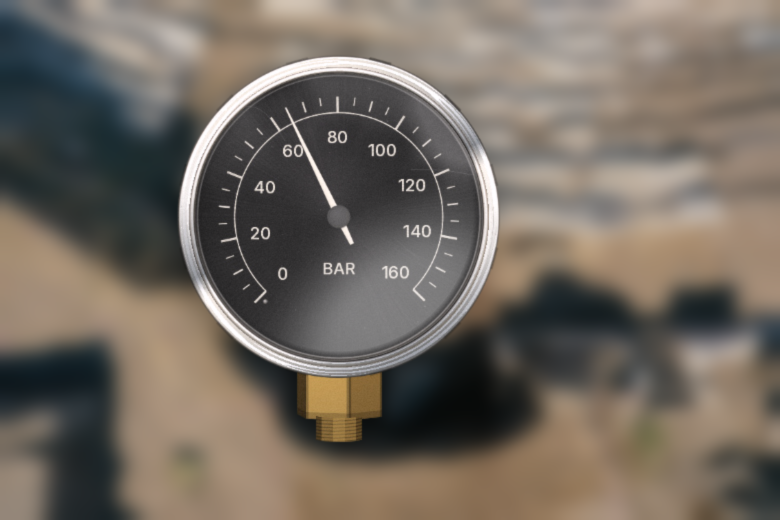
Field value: 65 bar
